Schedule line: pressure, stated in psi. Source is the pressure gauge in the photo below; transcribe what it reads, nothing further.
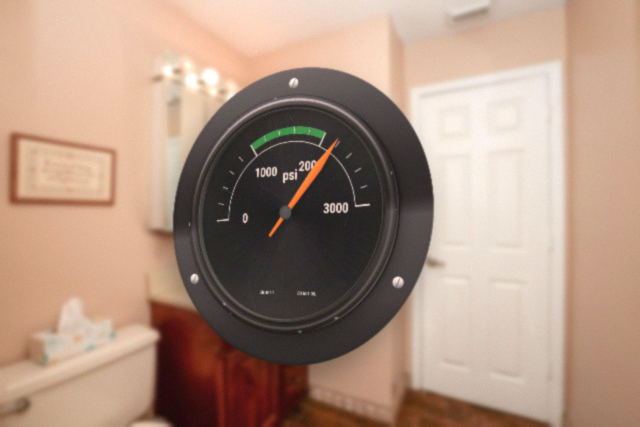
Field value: 2200 psi
